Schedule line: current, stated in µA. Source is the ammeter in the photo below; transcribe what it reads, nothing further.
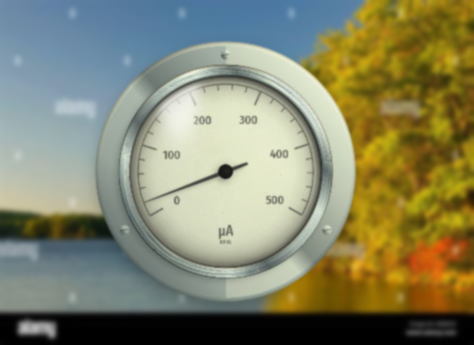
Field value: 20 µA
